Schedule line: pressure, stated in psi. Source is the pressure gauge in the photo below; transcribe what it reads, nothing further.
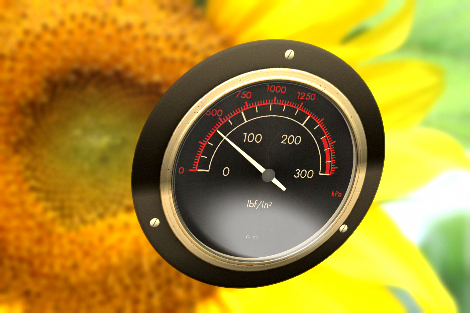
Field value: 60 psi
